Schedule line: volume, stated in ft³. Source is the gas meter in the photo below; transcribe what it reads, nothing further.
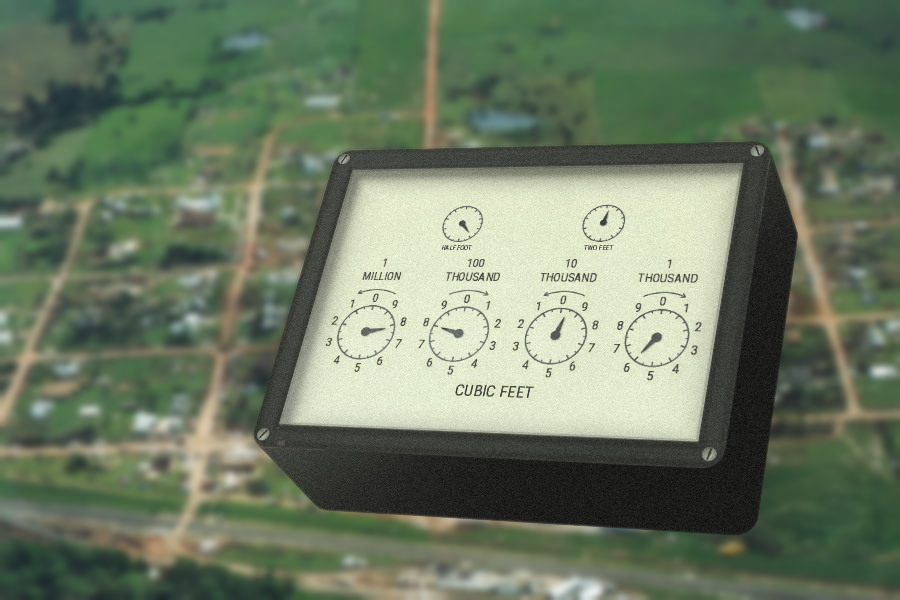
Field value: 779600 ft³
